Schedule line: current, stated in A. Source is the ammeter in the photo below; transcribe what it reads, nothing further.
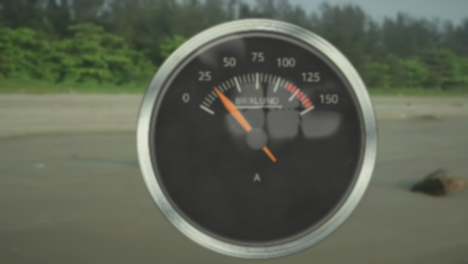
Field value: 25 A
